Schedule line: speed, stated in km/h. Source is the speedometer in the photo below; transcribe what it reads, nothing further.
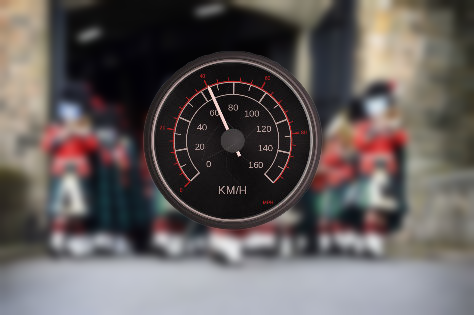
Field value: 65 km/h
